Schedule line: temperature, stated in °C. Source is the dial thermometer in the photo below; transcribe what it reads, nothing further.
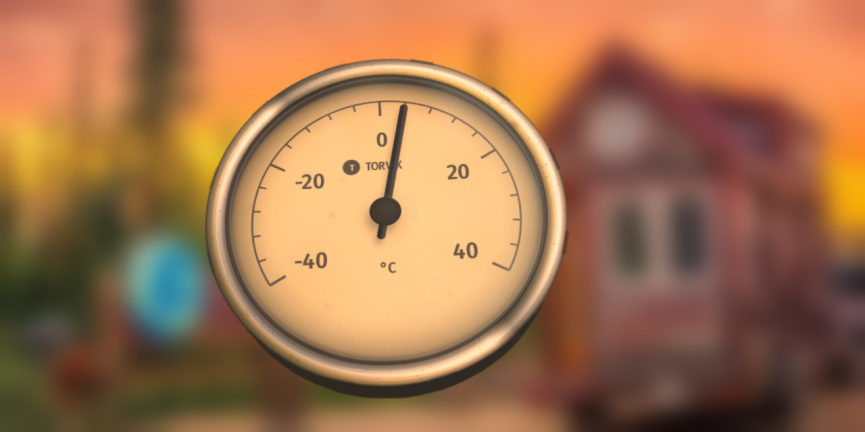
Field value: 4 °C
